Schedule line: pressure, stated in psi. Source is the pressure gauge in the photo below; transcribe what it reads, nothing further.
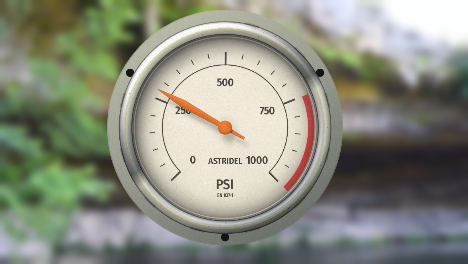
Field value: 275 psi
